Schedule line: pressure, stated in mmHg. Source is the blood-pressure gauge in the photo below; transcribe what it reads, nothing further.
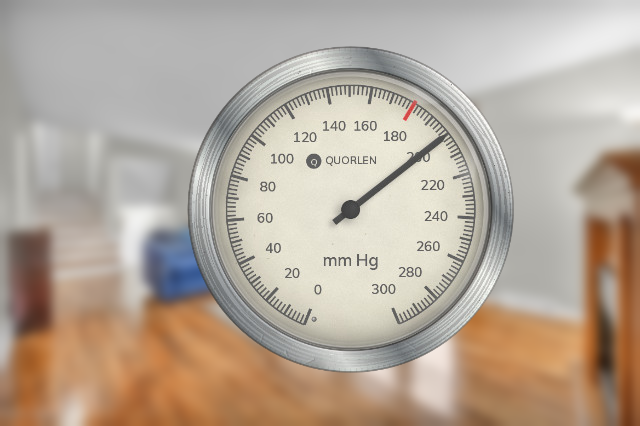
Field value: 200 mmHg
